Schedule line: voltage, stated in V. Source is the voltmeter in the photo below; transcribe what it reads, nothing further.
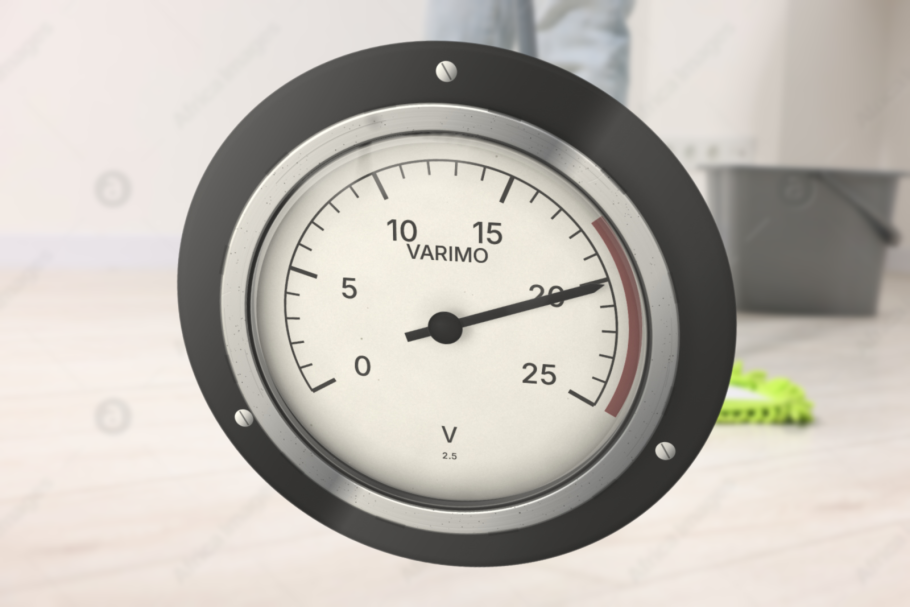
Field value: 20 V
